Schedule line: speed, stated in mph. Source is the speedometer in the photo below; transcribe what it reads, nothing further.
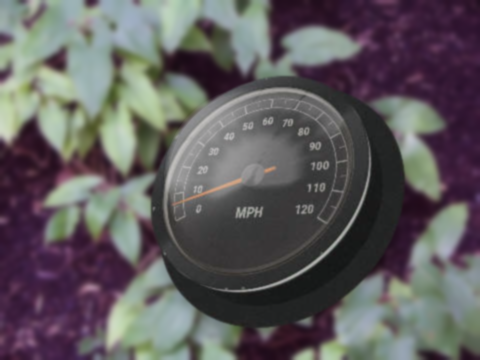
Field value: 5 mph
